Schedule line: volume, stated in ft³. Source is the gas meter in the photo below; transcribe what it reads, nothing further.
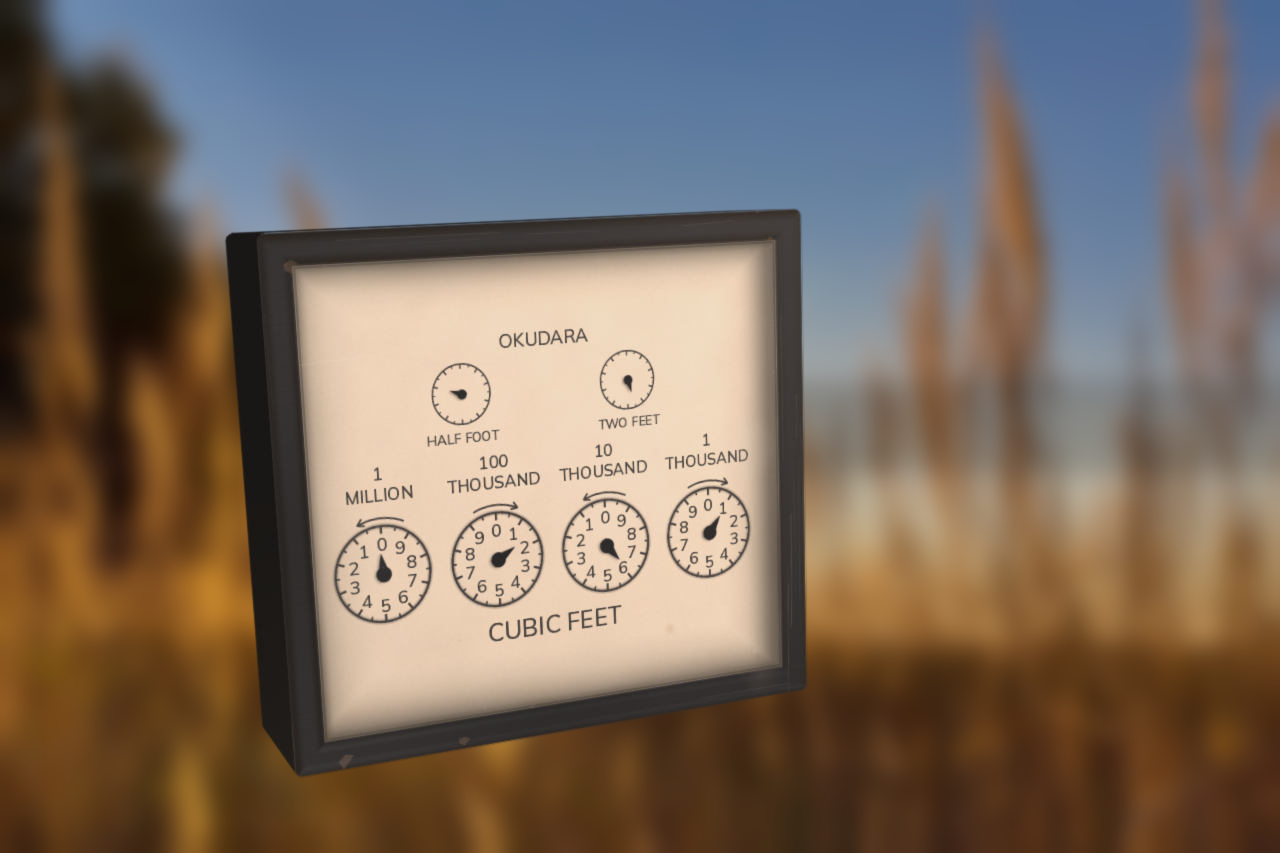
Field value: 16100 ft³
